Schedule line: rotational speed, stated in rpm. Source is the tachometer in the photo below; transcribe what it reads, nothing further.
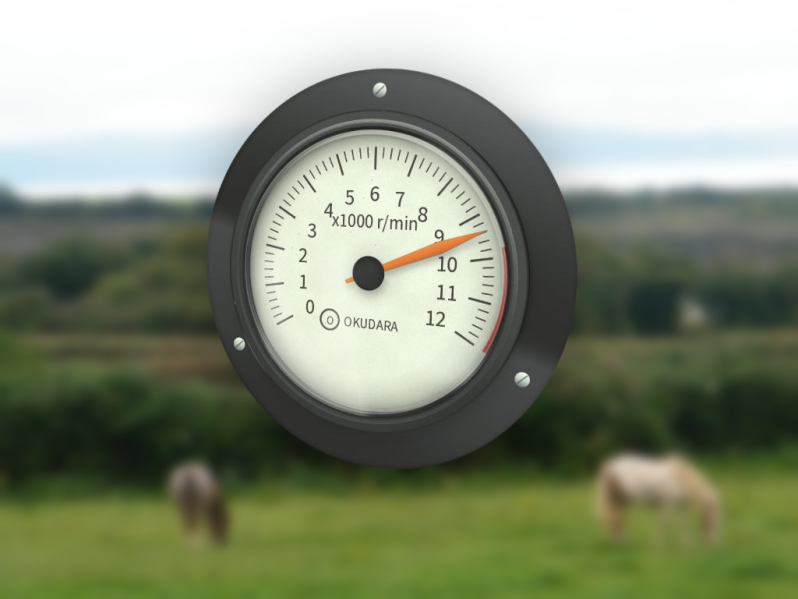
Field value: 9400 rpm
